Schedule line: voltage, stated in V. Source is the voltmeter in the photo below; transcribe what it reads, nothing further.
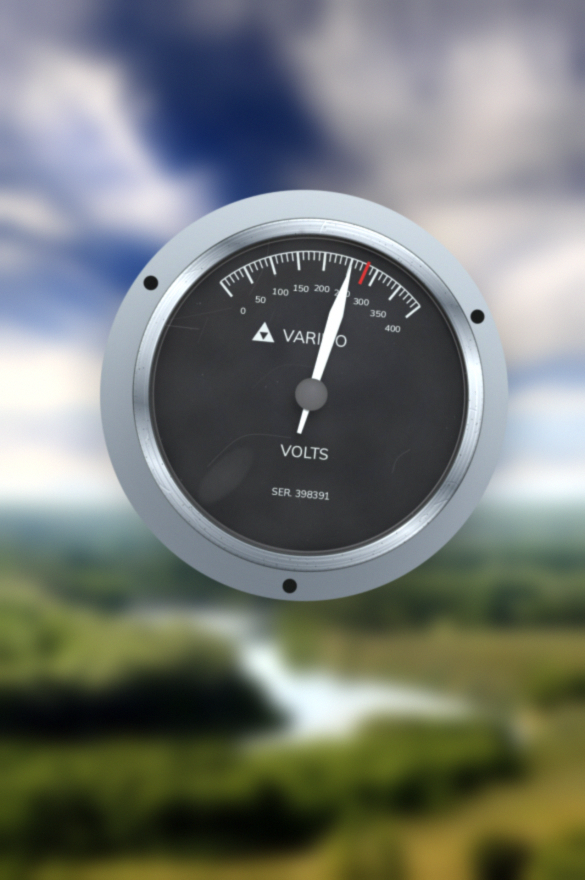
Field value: 250 V
